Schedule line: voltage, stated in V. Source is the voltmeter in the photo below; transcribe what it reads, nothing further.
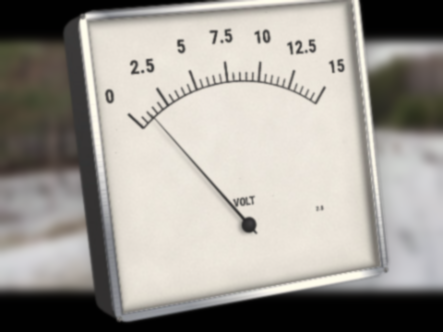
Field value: 1 V
